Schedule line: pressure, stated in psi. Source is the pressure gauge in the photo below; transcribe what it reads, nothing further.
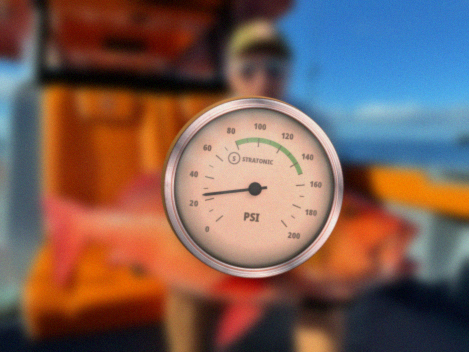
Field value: 25 psi
